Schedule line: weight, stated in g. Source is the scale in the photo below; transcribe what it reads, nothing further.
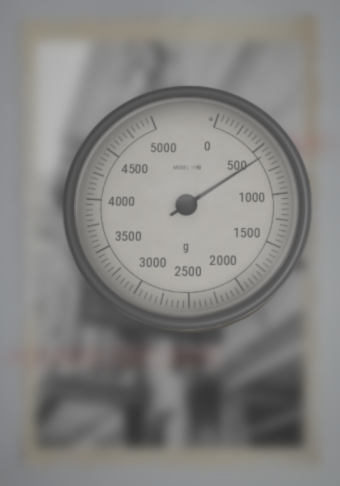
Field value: 600 g
